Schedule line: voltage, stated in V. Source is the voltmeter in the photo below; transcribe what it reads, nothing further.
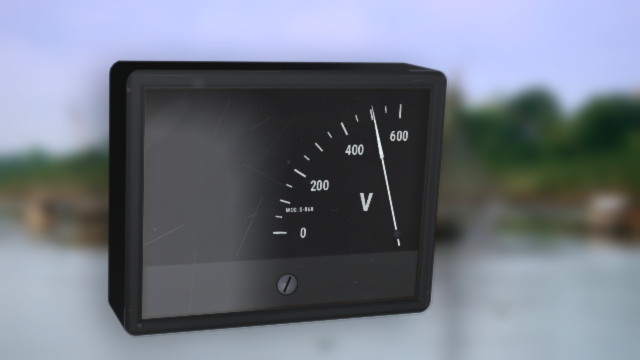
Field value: 500 V
